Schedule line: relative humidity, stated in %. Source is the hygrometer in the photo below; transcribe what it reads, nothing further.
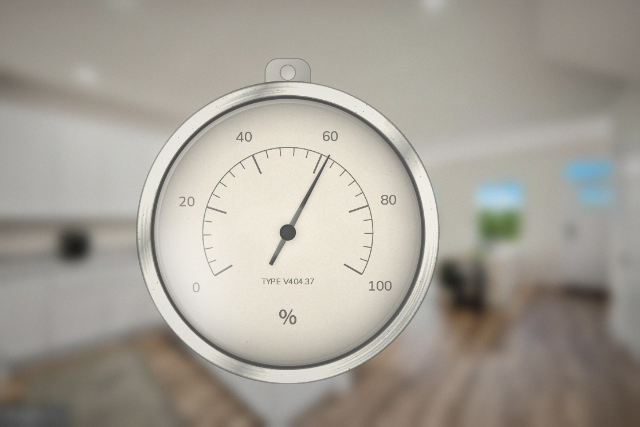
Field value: 62 %
